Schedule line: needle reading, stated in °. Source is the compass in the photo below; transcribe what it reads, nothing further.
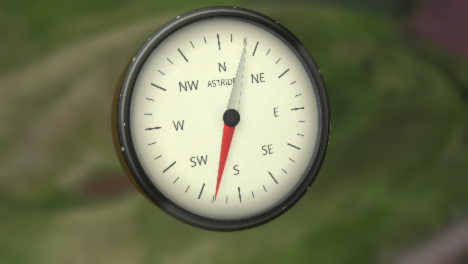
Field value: 200 °
